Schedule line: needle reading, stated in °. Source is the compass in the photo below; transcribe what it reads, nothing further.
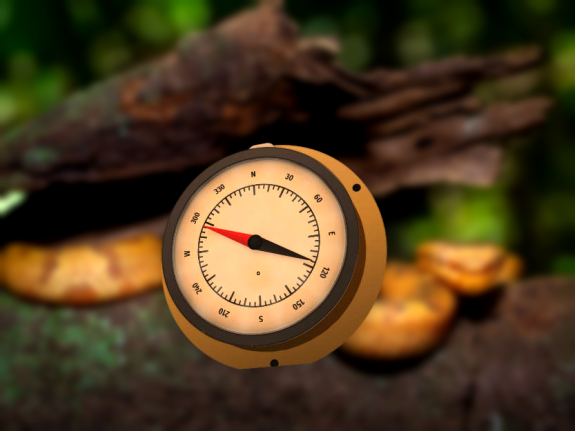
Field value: 295 °
